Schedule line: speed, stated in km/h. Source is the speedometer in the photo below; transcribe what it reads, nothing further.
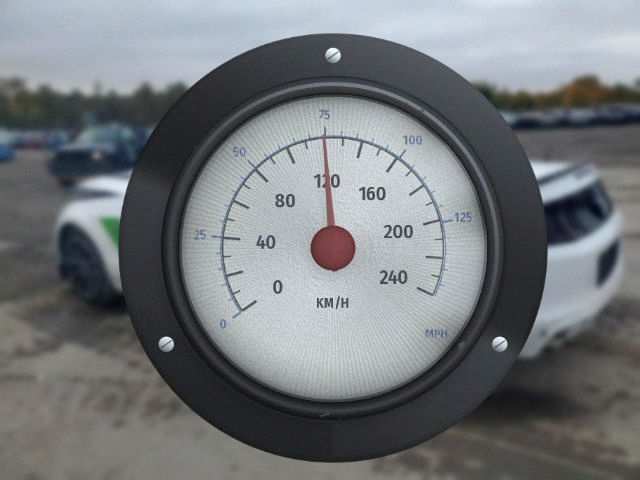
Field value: 120 km/h
